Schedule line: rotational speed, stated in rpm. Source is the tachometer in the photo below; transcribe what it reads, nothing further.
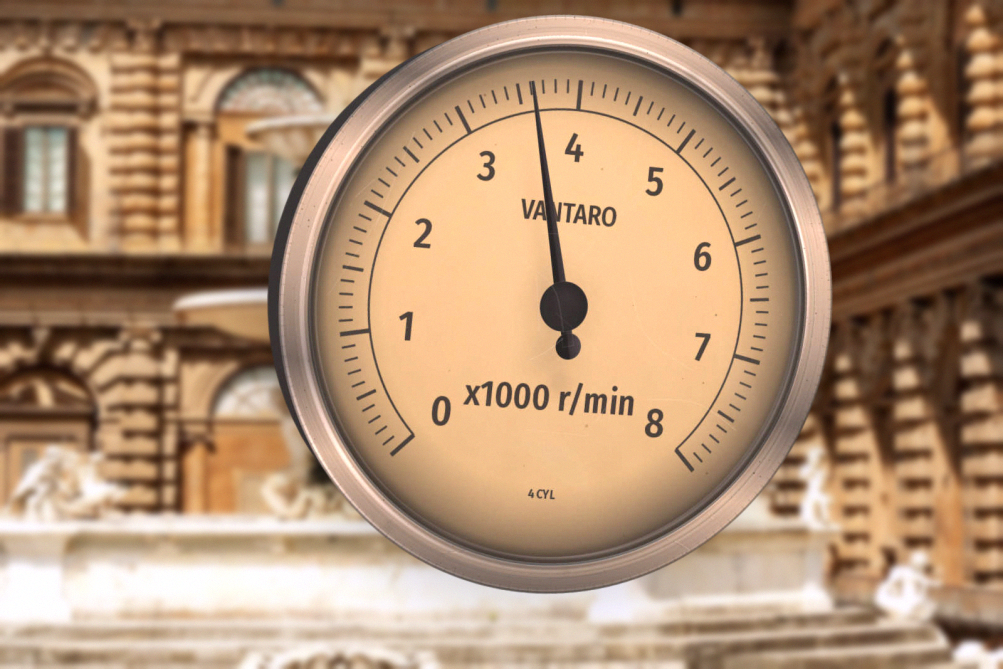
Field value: 3600 rpm
